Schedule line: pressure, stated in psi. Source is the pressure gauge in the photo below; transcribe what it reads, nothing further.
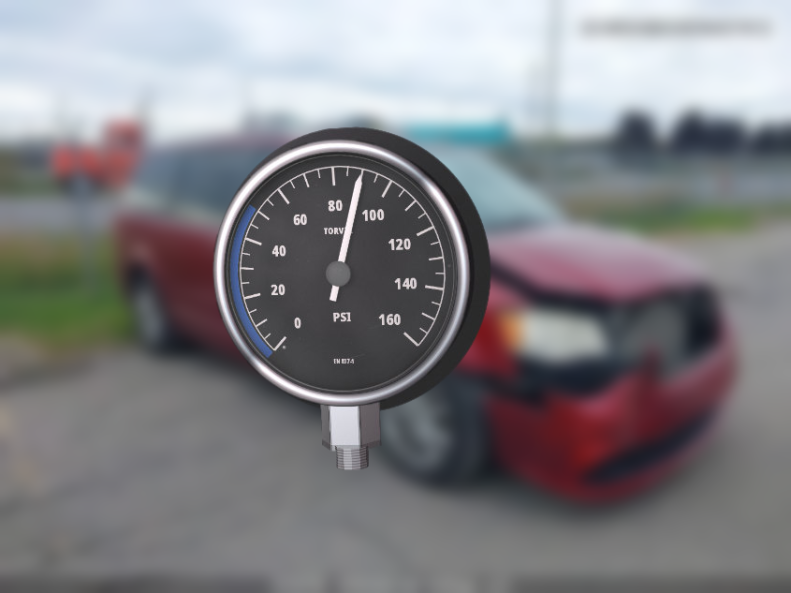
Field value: 90 psi
